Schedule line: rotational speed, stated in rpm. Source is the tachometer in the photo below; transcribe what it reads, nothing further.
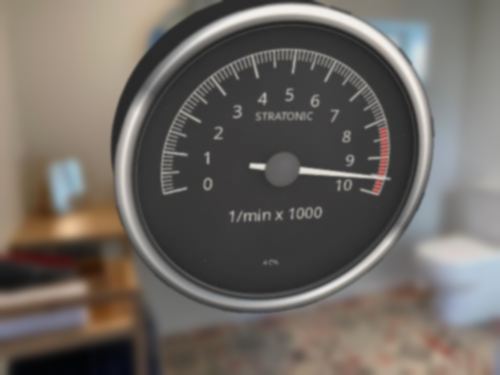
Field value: 9500 rpm
